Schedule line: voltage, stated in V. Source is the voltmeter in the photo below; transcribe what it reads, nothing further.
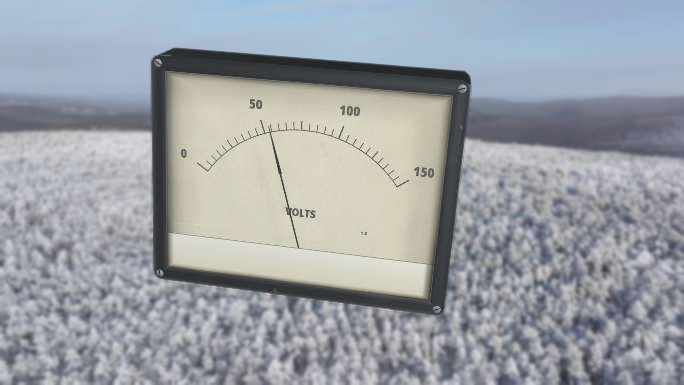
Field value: 55 V
